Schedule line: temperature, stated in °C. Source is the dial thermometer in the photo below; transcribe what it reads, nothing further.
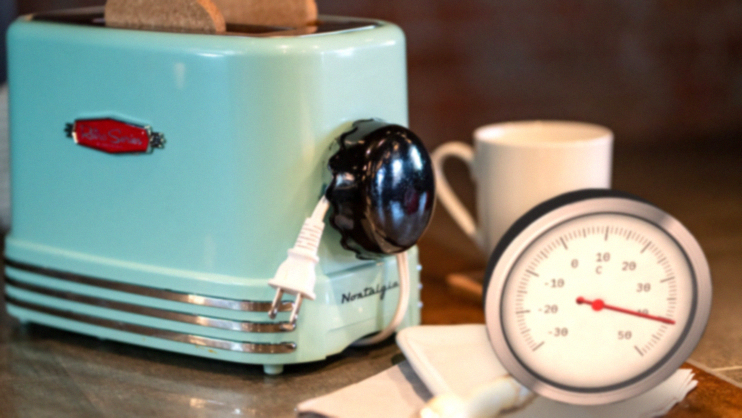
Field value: 40 °C
